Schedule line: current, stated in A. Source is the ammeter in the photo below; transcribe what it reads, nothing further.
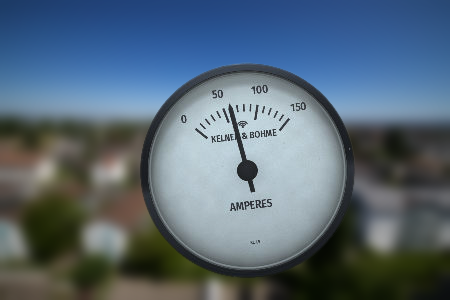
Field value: 60 A
